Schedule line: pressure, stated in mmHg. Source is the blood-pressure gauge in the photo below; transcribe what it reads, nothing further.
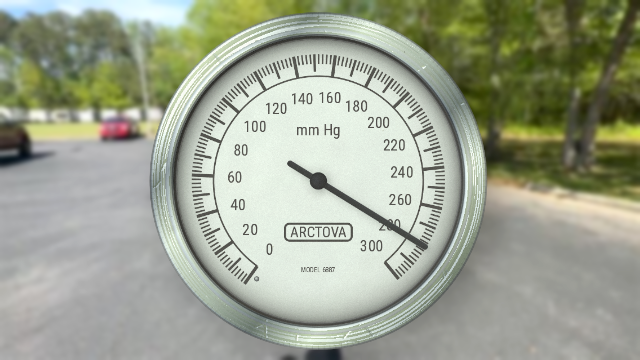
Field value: 280 mmHg
